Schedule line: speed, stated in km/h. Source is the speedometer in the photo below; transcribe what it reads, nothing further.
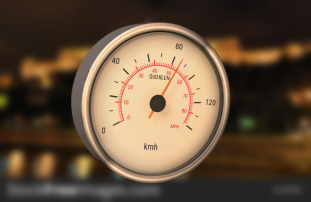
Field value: 85 km/h
